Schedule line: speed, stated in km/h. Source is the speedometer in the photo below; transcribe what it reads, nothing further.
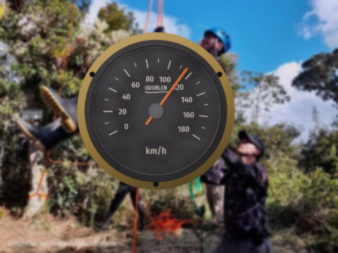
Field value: 115 km/h
